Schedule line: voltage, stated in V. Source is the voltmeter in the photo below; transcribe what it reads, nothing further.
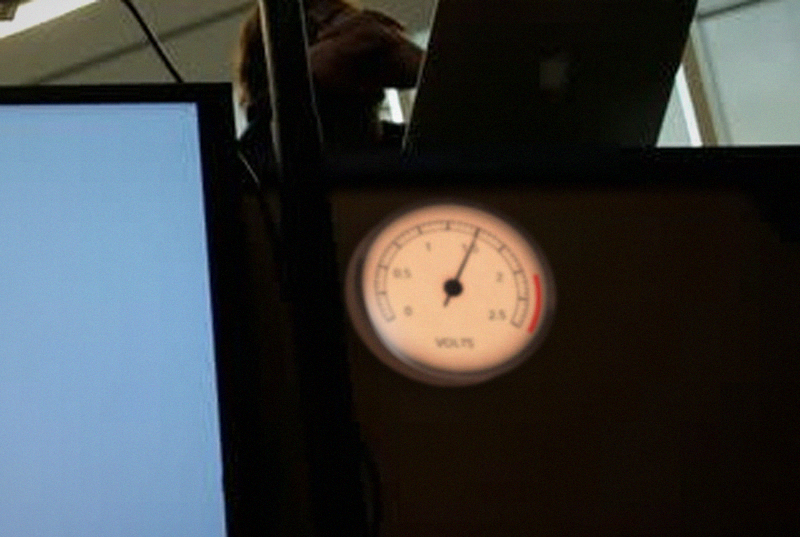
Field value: 1.5 V
